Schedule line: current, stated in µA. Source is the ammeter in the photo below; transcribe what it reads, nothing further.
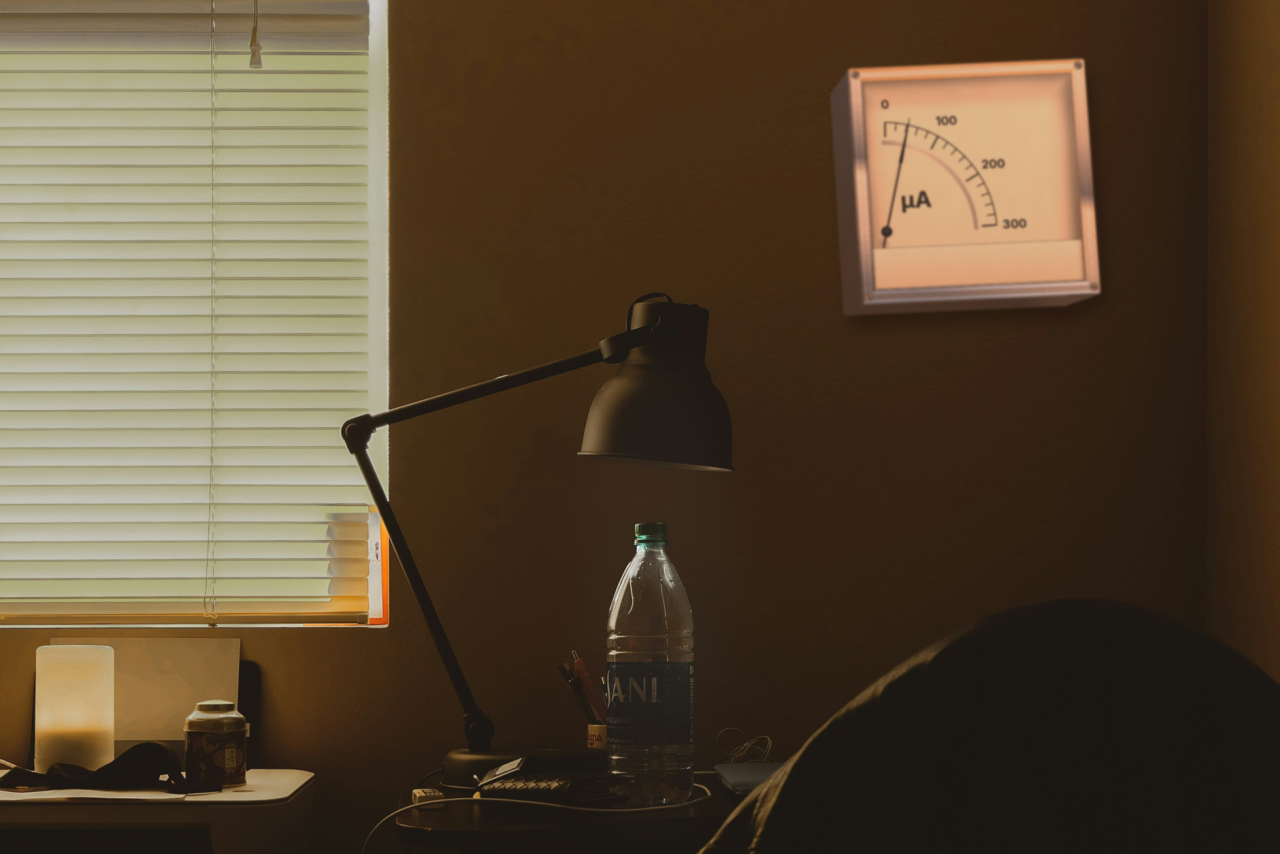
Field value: 40 µA
